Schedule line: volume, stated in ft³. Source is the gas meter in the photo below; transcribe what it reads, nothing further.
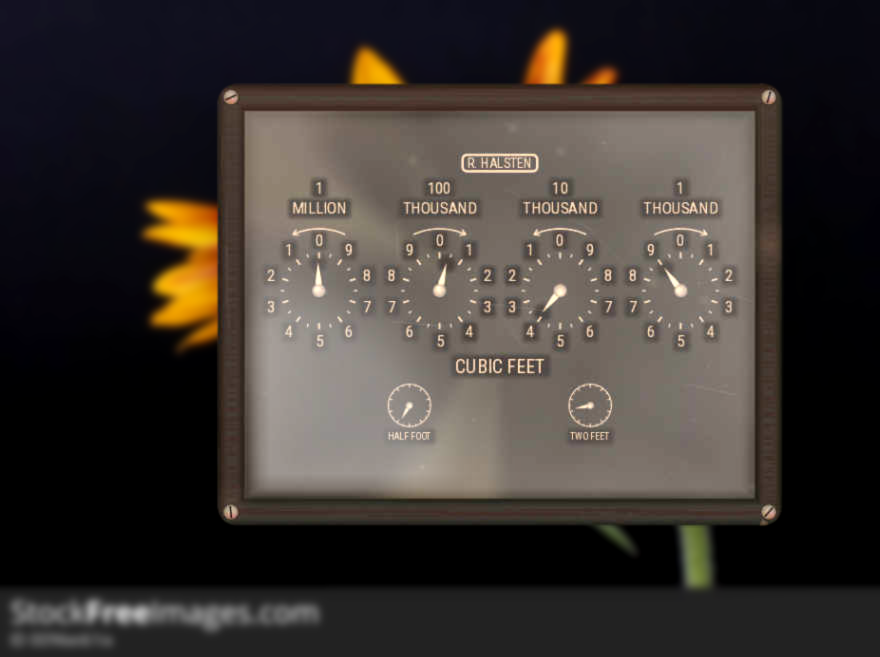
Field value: 3900 ft³
